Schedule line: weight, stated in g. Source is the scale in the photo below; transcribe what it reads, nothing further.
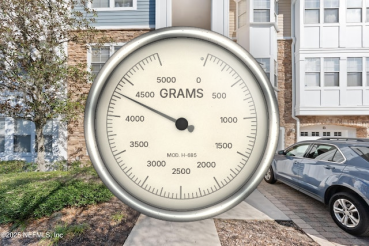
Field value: 4300 g
